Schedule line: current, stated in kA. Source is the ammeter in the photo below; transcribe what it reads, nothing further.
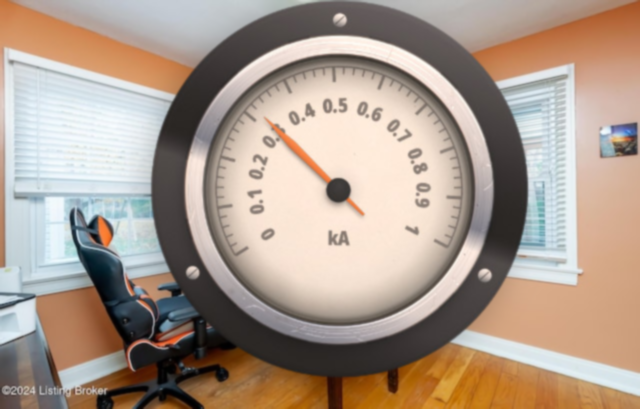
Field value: 0.32 kA
